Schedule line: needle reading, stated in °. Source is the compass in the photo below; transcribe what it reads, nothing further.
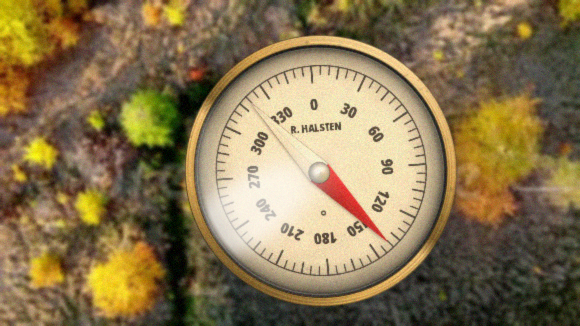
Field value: 140 °
